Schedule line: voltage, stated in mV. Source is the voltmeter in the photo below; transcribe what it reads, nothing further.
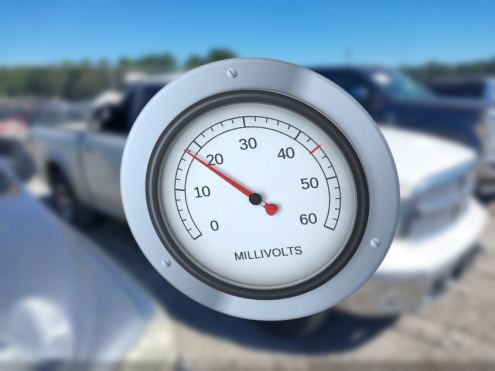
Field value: 18 mV
